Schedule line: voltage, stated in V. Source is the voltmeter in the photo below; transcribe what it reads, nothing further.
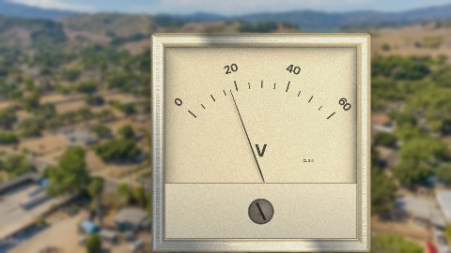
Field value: 17.5 V
